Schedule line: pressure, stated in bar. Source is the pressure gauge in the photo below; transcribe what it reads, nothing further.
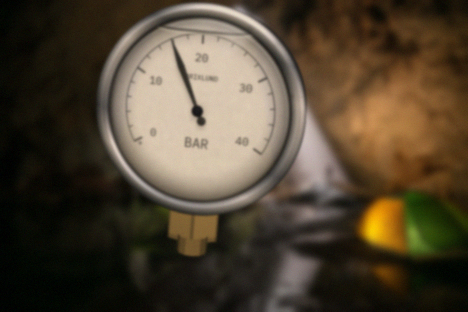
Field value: 16 bar
